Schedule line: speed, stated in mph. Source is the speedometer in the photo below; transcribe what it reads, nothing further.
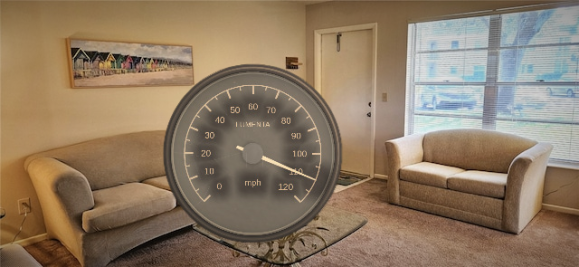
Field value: 110 mph
